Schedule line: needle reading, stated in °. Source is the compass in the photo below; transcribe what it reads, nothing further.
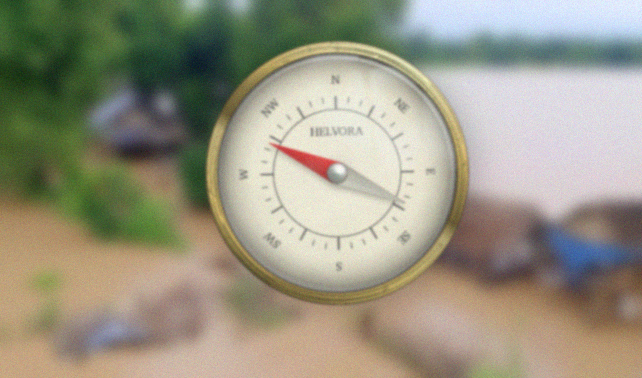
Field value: 295 °
